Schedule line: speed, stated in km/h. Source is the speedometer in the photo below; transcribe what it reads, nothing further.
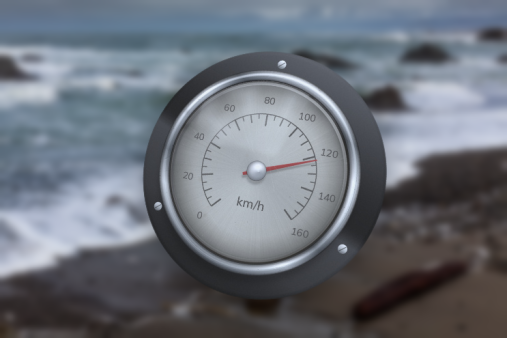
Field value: 122.5 km/h
